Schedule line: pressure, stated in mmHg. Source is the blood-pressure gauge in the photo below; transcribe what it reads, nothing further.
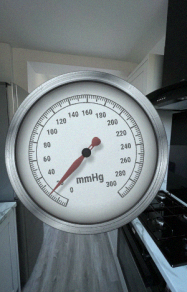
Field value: 20 mmHg
